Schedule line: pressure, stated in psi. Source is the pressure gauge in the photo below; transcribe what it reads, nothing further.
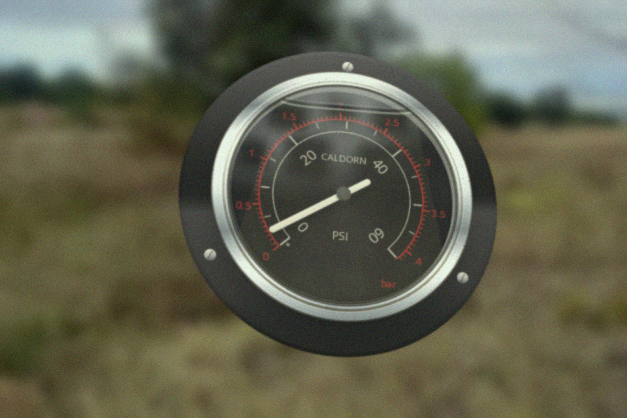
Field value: 2.5 psi
